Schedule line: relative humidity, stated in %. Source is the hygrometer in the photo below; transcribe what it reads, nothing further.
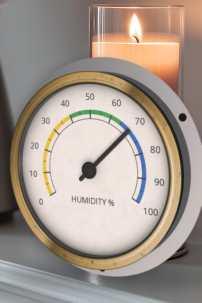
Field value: 70 %
